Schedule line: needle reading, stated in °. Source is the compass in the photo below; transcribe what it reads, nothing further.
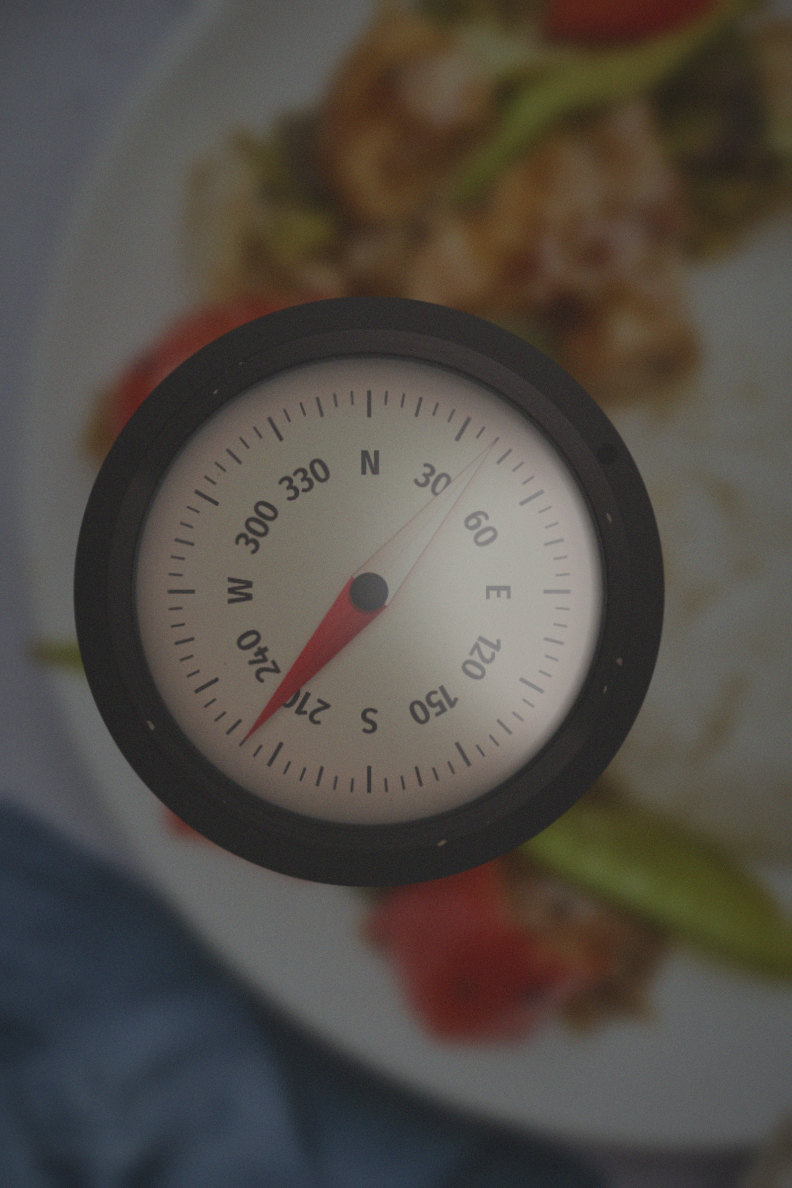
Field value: 220 °
